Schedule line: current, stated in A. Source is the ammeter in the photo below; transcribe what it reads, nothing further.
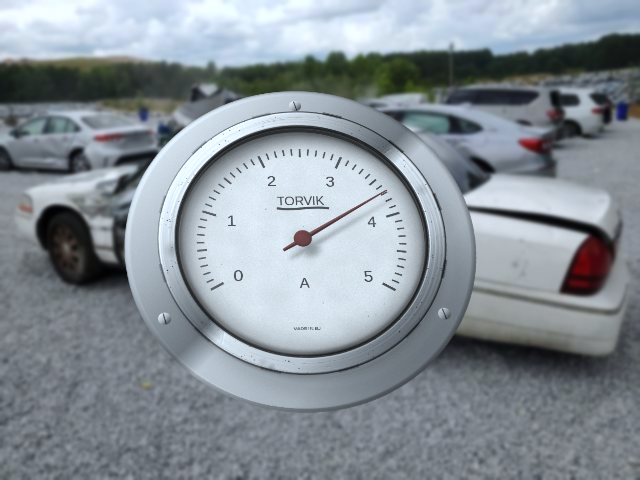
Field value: 3.7 A
